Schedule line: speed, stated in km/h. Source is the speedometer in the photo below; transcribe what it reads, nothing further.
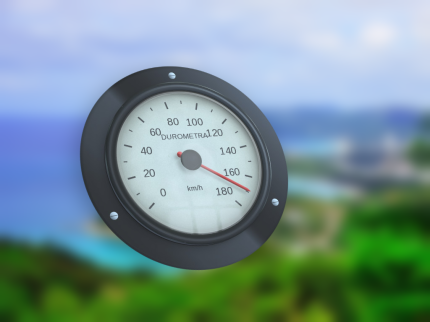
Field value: 170 km/h
